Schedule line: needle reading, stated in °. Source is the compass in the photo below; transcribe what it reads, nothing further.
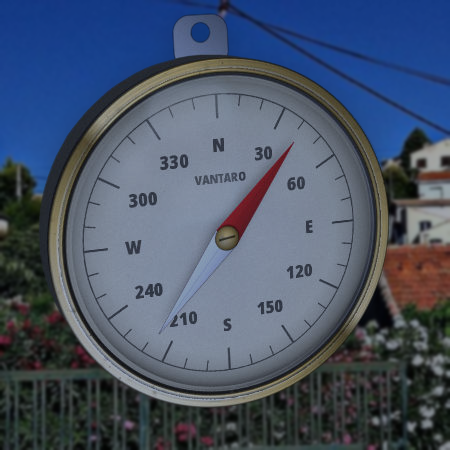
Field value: 40 °
